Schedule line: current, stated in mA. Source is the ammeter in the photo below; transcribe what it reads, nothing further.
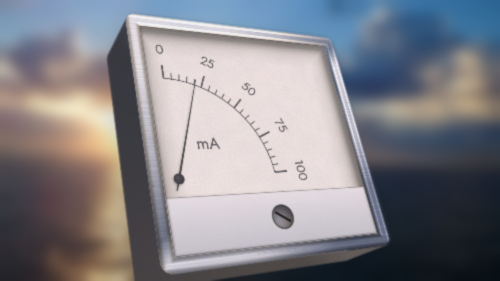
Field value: 20 mA
